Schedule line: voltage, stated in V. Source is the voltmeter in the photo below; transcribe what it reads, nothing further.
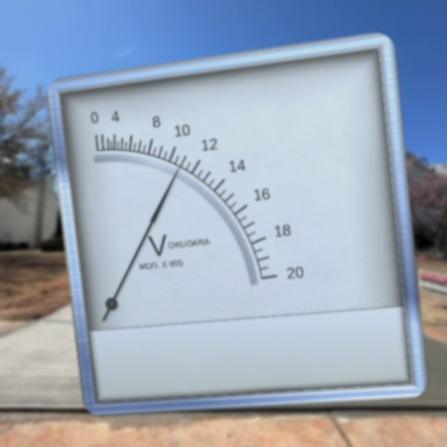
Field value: 11 V
